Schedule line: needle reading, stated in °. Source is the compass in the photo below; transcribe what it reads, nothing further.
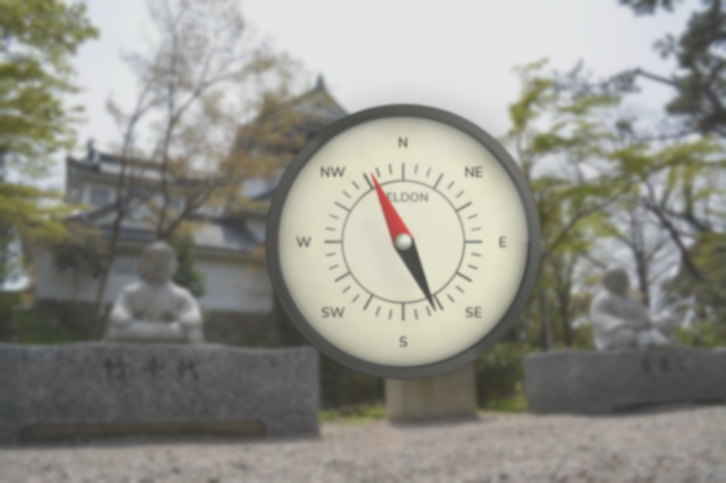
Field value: 335 °
